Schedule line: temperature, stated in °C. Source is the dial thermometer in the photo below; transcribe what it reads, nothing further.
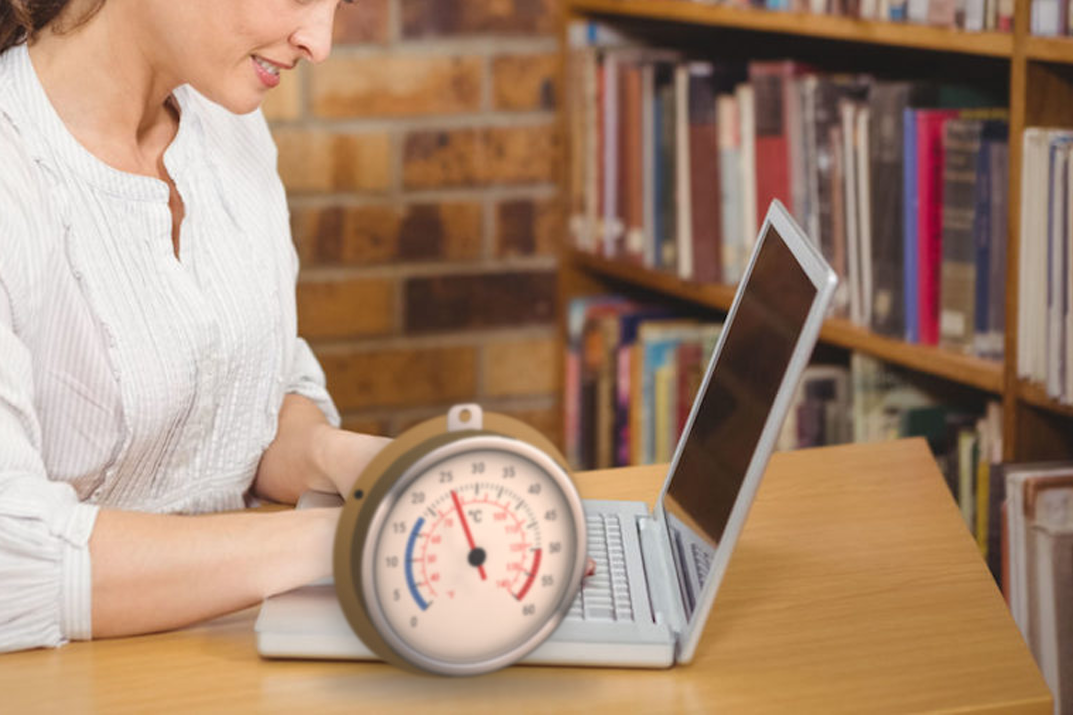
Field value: 25 °C
